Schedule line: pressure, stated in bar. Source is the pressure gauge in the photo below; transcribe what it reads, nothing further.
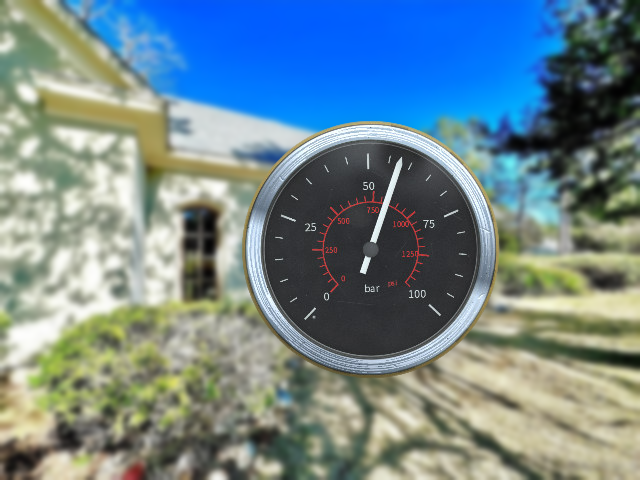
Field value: 57.5 bar
